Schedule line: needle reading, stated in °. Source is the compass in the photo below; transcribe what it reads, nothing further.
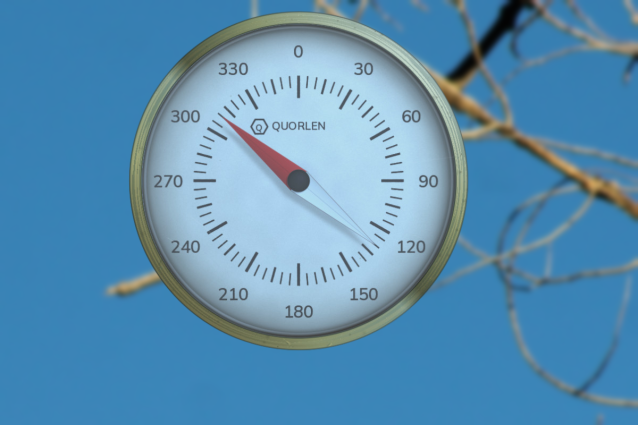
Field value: 310 °
